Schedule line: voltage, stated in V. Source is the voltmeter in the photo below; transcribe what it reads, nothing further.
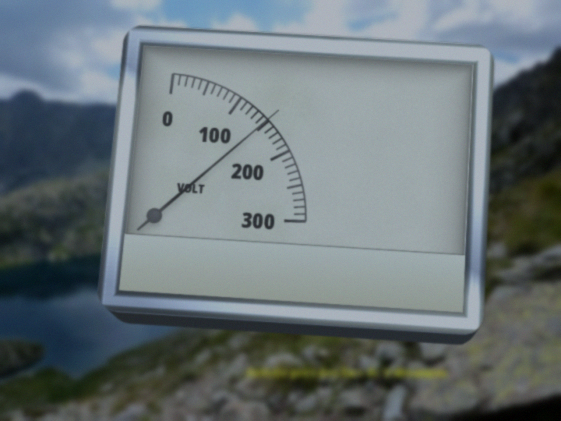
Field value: 150 V
